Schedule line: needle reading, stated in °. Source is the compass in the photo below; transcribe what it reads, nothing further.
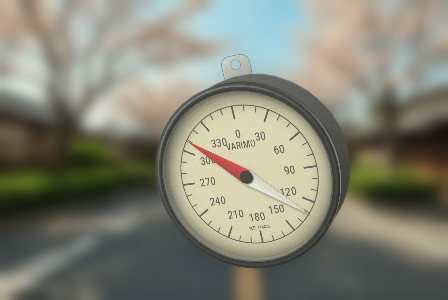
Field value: 310 °
